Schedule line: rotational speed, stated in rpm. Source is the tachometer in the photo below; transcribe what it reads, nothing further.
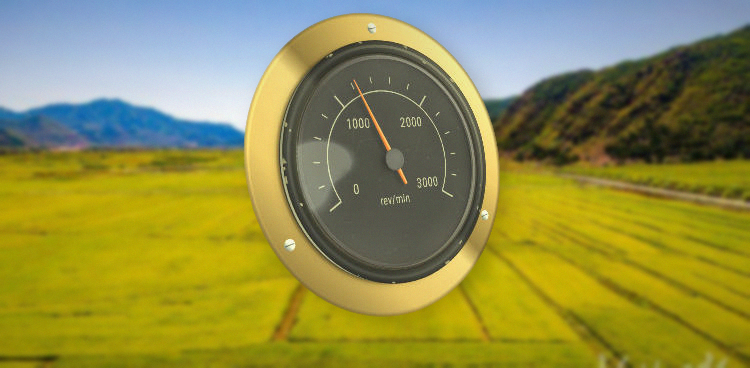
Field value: 1200 rpm
